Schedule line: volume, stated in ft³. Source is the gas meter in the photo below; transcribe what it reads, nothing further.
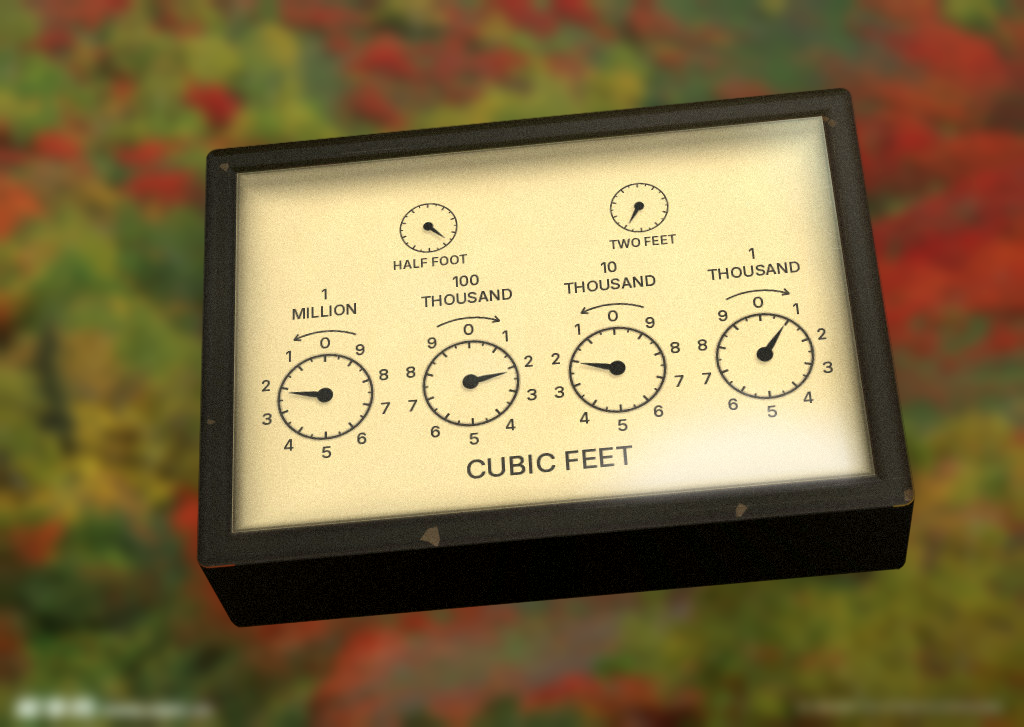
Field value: 222100 ft³
